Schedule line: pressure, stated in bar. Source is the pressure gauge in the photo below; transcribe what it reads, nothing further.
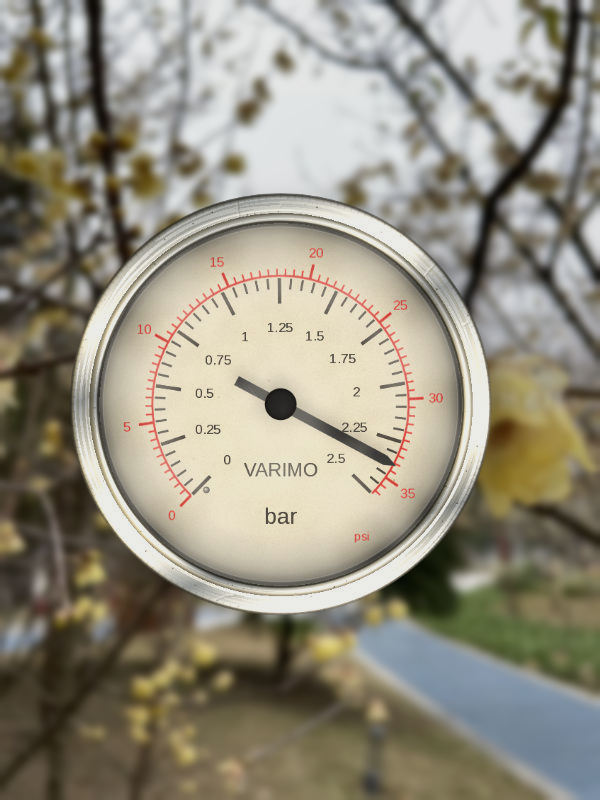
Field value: 2.35 bar
